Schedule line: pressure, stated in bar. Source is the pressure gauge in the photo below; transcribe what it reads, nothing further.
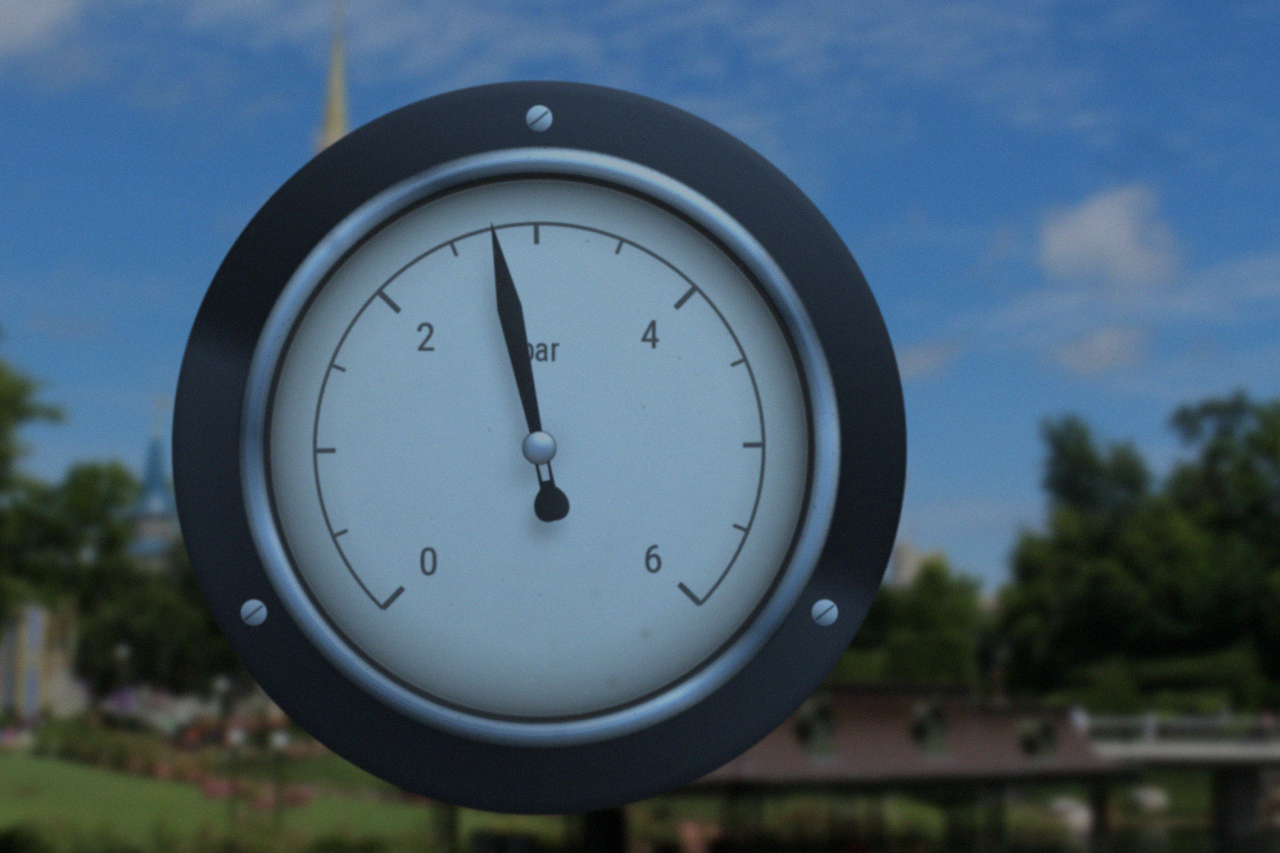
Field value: 2.75 bar
